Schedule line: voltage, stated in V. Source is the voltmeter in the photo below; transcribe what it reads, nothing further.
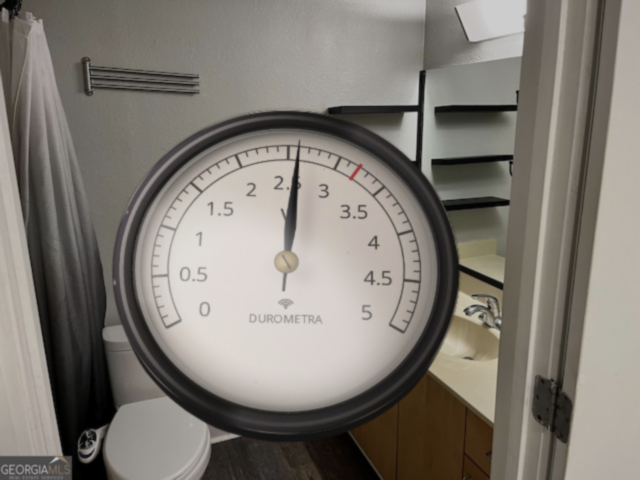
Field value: 2.6 V
